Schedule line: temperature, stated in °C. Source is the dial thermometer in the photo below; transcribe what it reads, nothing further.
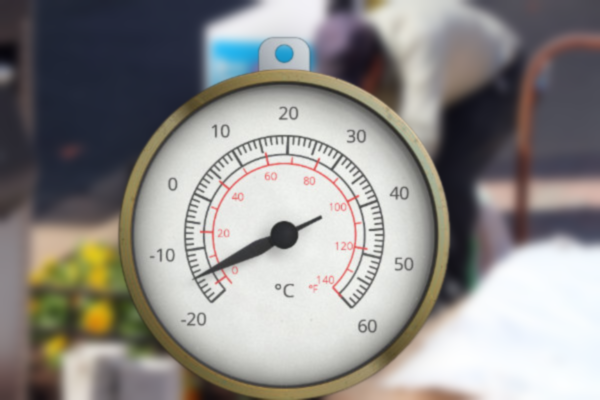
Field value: -15 °C
